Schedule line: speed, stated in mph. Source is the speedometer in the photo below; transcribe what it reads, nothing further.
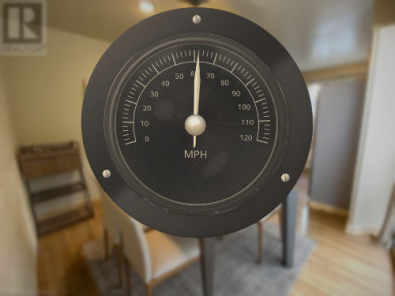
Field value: 62 mph
